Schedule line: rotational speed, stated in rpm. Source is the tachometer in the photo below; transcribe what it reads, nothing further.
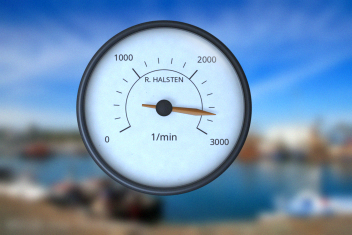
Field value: 2700 rpm
